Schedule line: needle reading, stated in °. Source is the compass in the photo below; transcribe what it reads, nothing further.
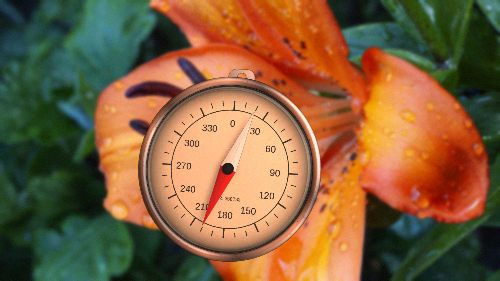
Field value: 200 °
